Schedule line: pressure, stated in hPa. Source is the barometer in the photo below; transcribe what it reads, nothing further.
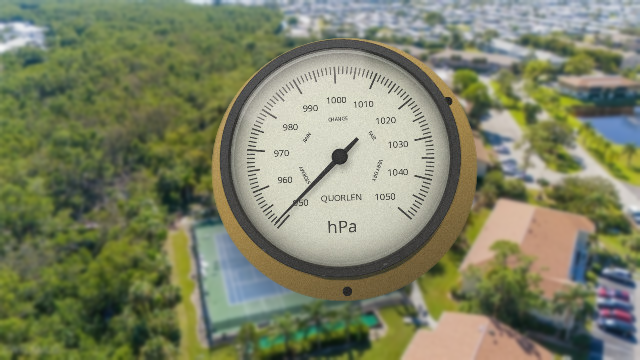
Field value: 951 hPa
